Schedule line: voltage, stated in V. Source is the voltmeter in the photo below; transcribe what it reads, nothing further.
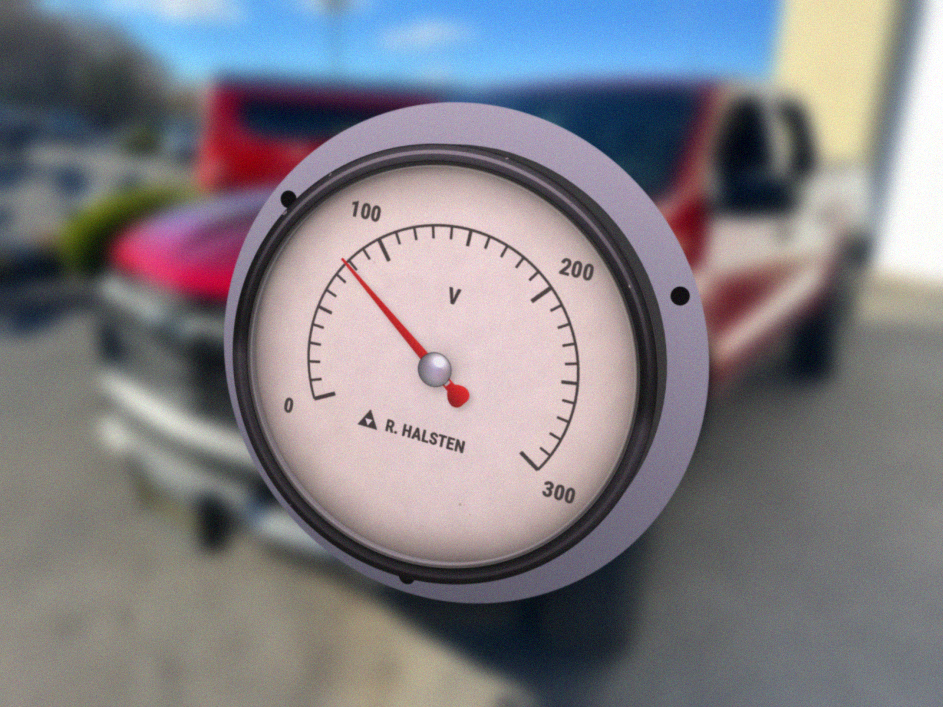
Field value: 80 V
